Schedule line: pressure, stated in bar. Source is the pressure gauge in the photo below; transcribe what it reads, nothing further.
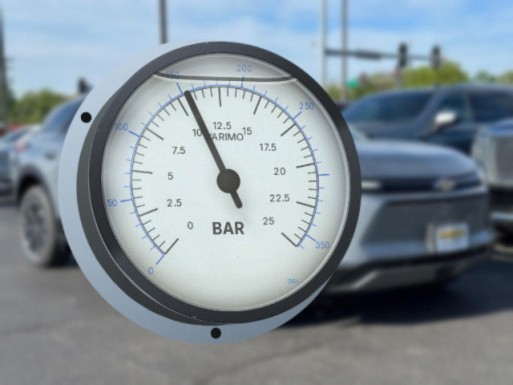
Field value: 10.5 bar
